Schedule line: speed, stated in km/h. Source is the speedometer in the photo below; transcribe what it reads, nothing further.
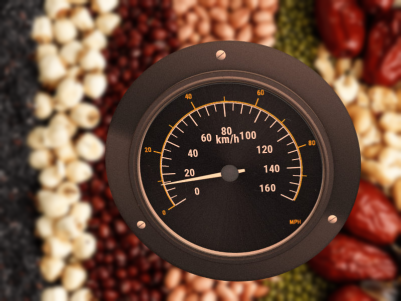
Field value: 15 km/h
